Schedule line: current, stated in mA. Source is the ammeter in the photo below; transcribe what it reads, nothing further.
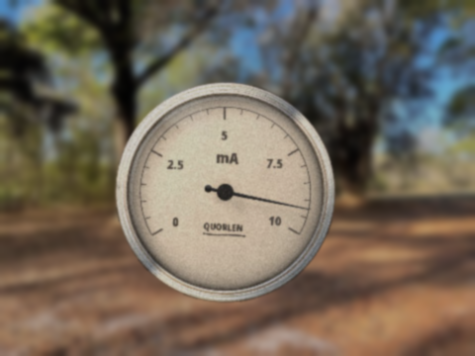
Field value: 9.25 mA
